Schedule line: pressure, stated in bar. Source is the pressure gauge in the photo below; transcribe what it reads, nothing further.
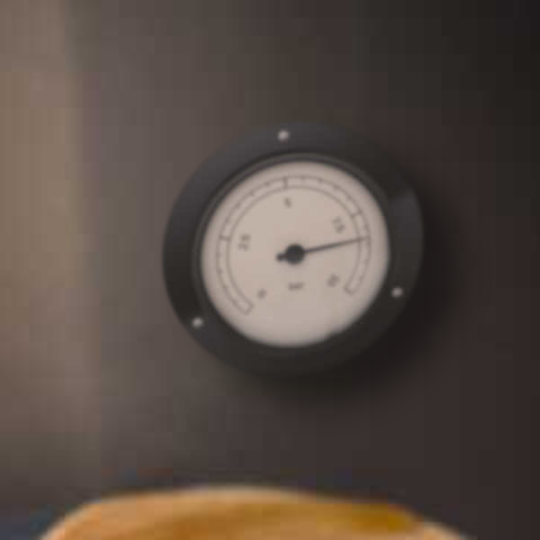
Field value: 8.25 bar
